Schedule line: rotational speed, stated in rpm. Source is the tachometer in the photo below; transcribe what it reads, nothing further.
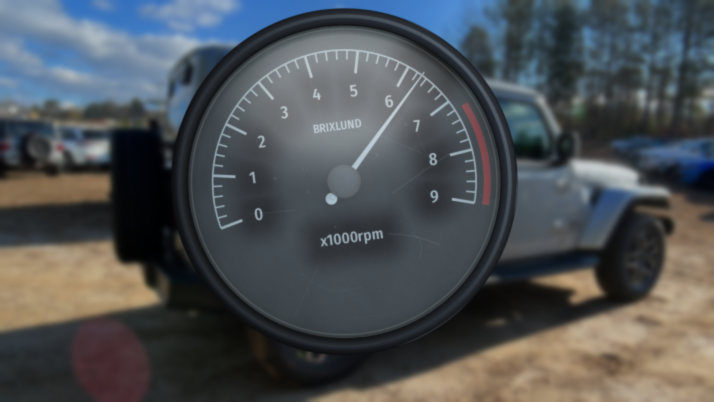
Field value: 6300 rpm
